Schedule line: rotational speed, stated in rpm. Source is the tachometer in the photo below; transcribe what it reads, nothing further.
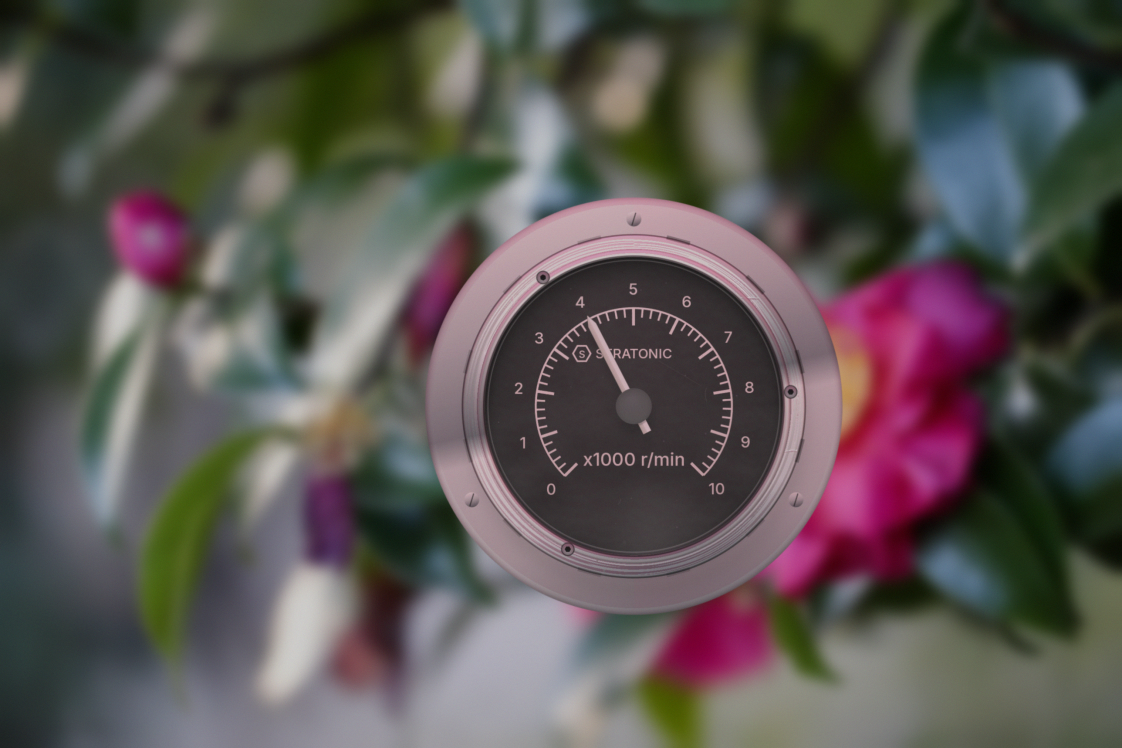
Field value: 4000 rpm
